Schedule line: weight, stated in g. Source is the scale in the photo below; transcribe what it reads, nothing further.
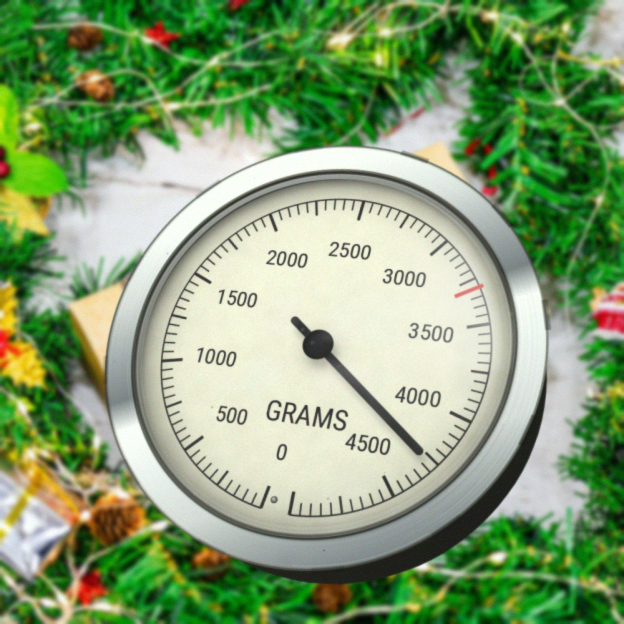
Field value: 4275 g
